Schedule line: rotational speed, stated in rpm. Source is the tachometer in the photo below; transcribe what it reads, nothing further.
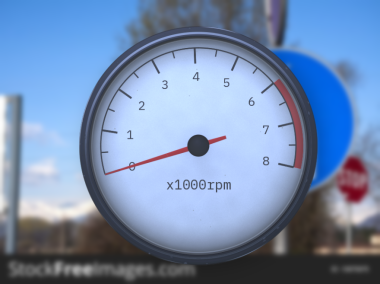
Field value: 0 rpm
